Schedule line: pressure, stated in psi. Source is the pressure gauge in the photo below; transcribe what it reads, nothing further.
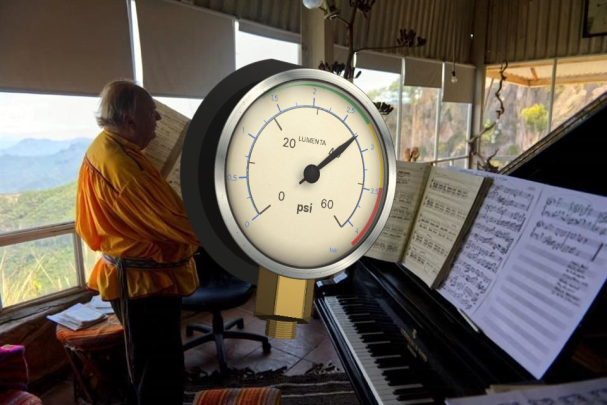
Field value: 40 psi
